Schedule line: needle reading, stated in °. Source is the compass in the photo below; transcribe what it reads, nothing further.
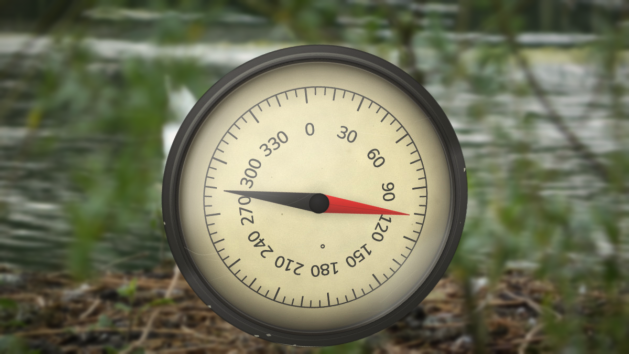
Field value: 105 °
